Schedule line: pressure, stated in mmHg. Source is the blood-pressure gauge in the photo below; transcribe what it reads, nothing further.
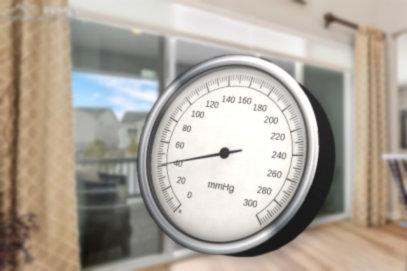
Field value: 40 mmHg
